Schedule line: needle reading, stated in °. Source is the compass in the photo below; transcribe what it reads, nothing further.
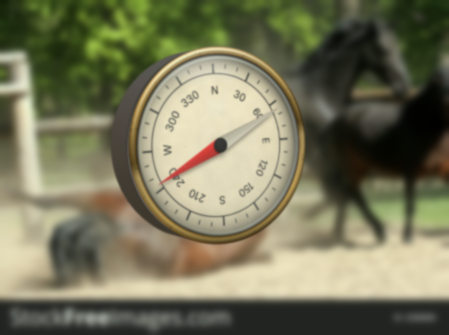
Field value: 245 °
